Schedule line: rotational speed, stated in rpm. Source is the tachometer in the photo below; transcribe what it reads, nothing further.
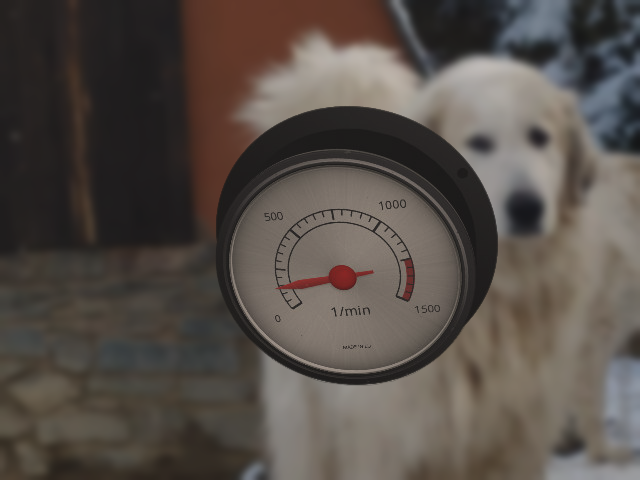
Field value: 150 rpm
